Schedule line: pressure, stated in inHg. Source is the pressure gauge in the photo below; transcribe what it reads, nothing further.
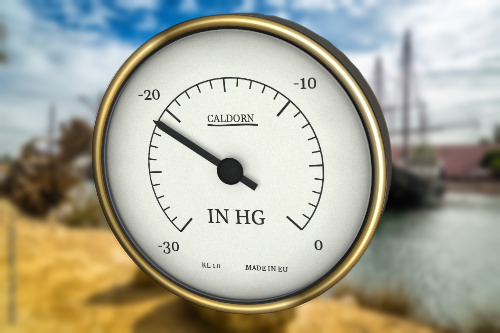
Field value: -21 inHg
